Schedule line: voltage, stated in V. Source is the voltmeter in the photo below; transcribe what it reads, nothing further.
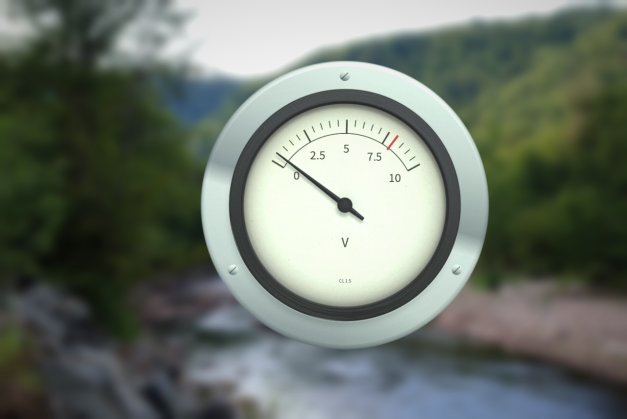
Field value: 0.5 V
